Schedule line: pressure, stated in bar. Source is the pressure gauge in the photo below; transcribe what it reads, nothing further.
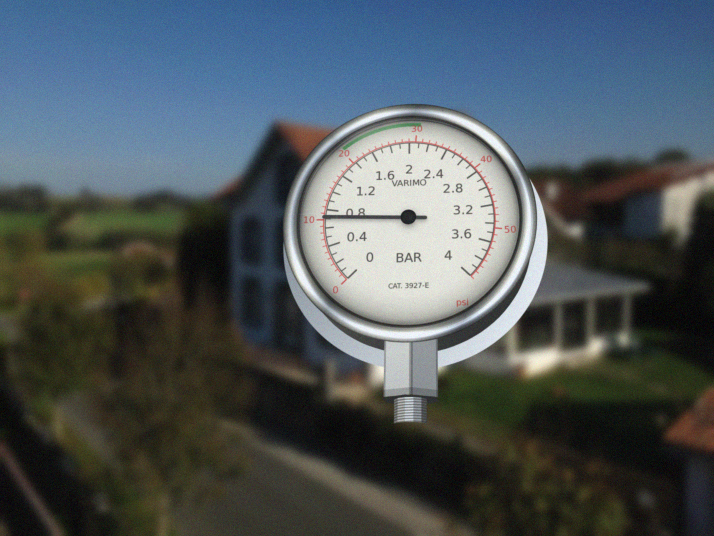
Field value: 0.7 bar
